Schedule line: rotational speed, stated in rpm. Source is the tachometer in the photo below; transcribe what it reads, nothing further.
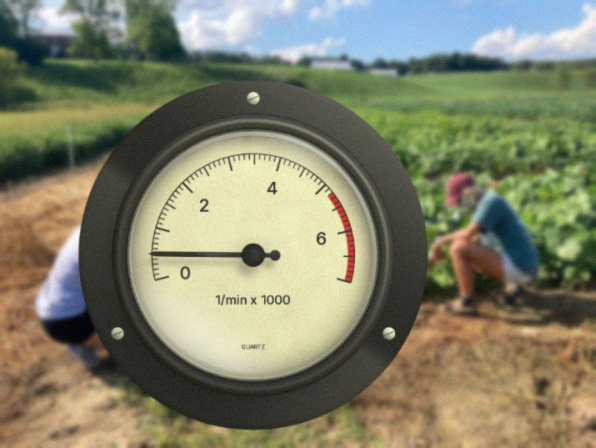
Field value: 500 rpm
